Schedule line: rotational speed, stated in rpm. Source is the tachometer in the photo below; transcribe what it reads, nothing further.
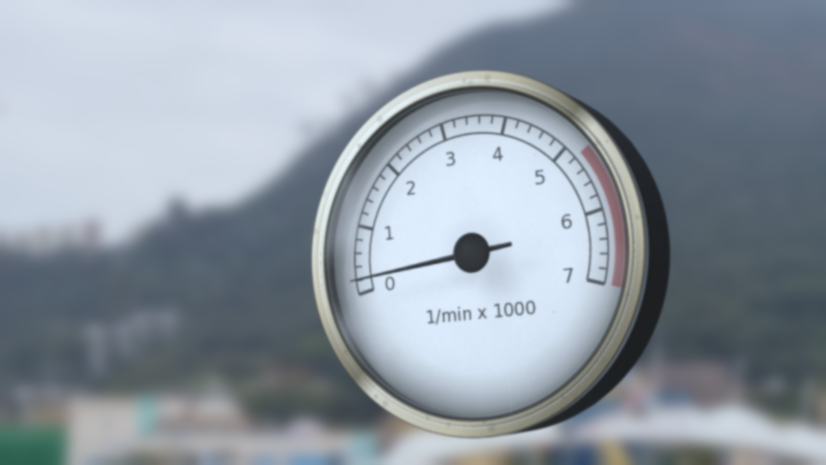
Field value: 200 rpm
